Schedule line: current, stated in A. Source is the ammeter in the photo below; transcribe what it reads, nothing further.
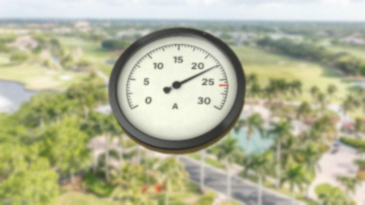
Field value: 22.5 A
